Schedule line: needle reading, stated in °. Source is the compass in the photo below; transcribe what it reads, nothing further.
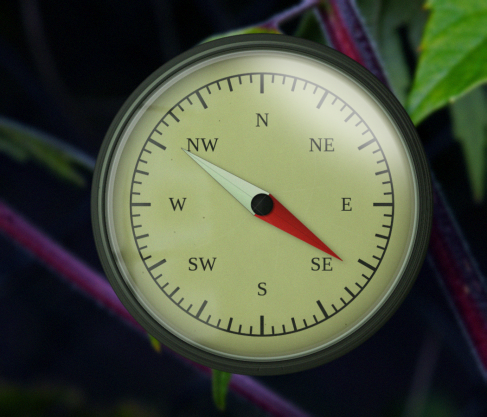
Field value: 125 °
